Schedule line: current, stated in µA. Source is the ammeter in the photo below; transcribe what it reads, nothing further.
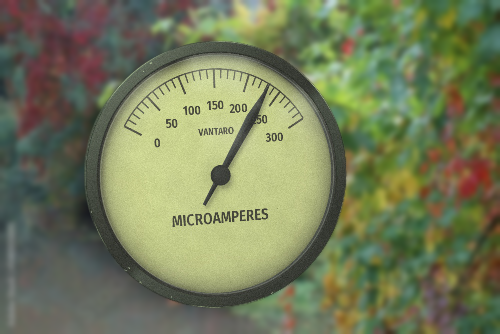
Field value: 230 µA
